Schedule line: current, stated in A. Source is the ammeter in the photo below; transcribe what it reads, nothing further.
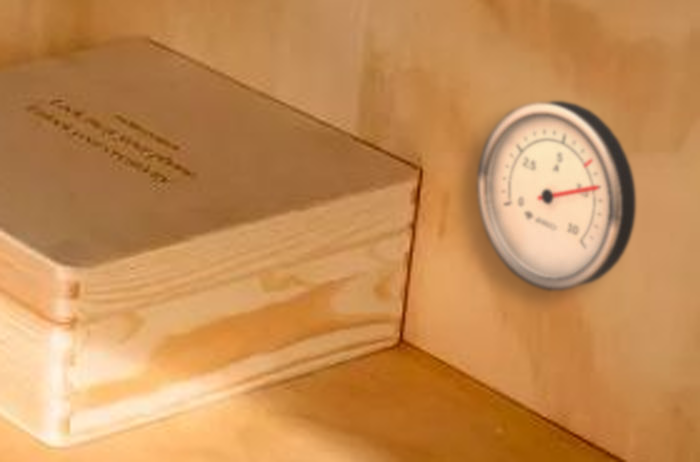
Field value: 7.5 A
